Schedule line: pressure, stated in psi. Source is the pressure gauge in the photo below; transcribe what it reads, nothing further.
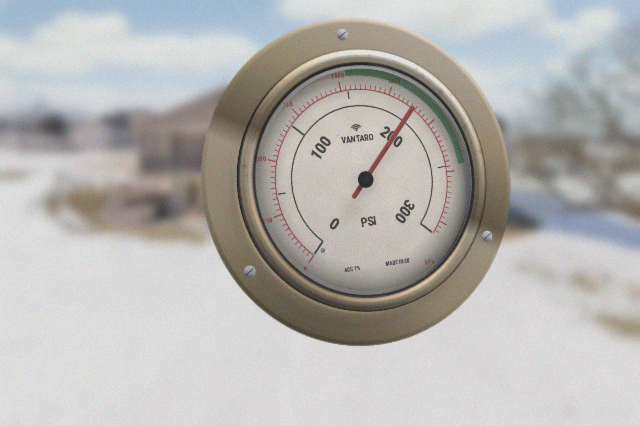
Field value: 200 psi
